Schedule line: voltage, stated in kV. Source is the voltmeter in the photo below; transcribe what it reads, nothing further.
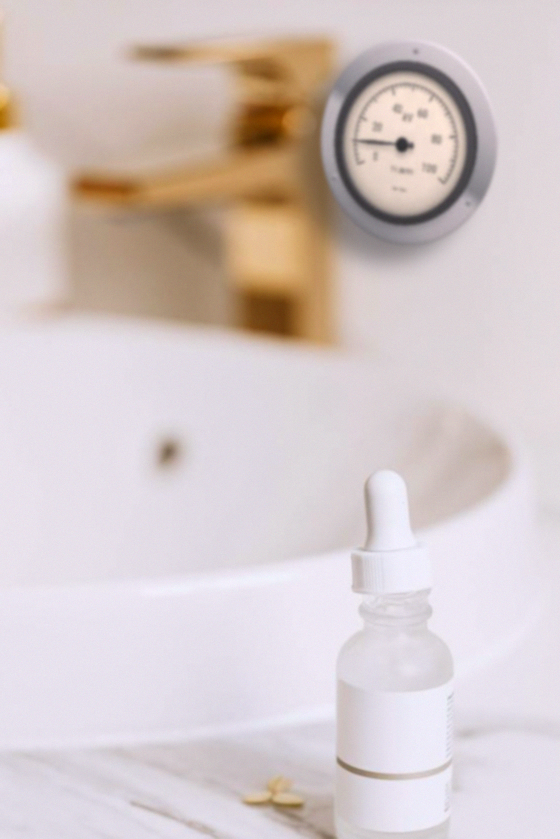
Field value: 10 kV
